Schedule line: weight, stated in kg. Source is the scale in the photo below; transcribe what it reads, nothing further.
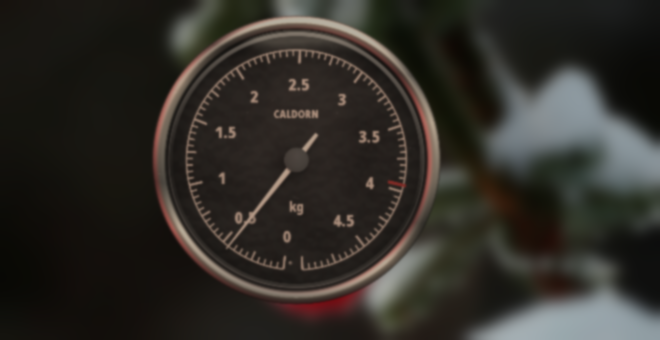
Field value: 0.45 kg
